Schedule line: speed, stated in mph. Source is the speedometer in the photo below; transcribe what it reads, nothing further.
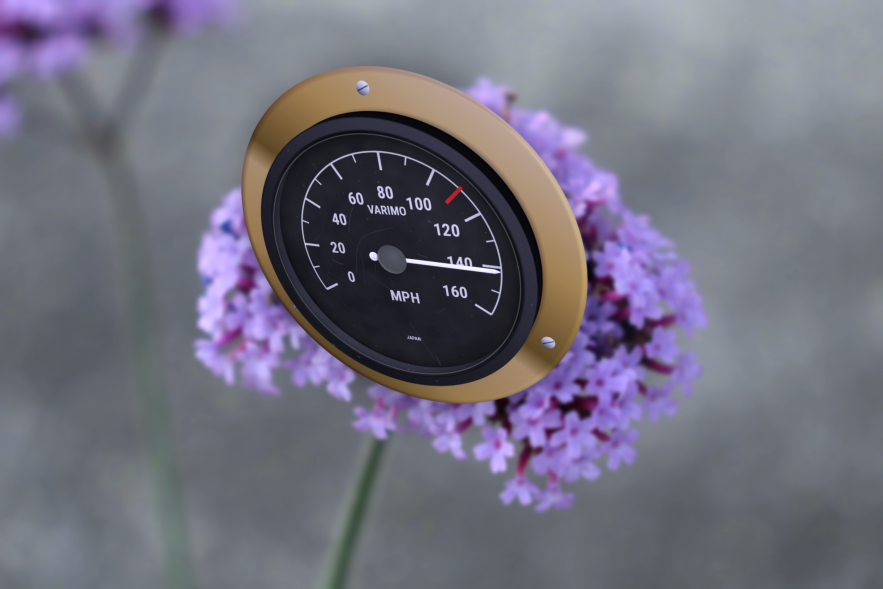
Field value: 140 mph
